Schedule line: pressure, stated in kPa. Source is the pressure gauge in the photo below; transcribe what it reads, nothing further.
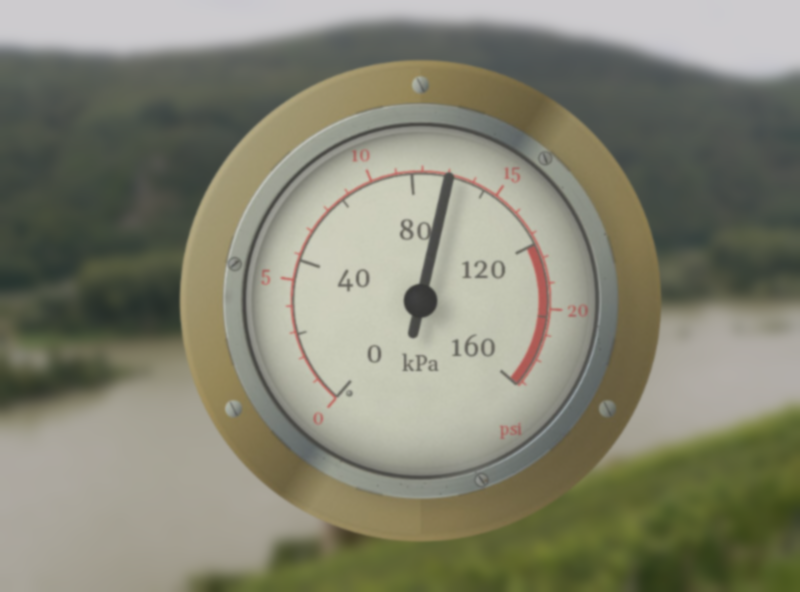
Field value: 90 kPa
